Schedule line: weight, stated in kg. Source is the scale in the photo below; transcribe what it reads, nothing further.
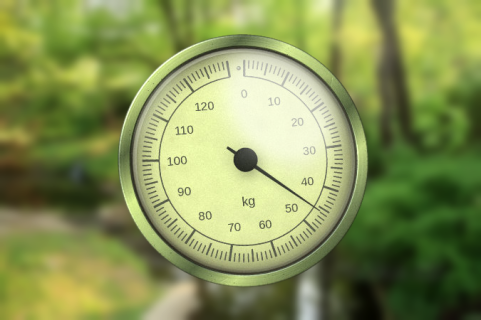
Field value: 46 kg
